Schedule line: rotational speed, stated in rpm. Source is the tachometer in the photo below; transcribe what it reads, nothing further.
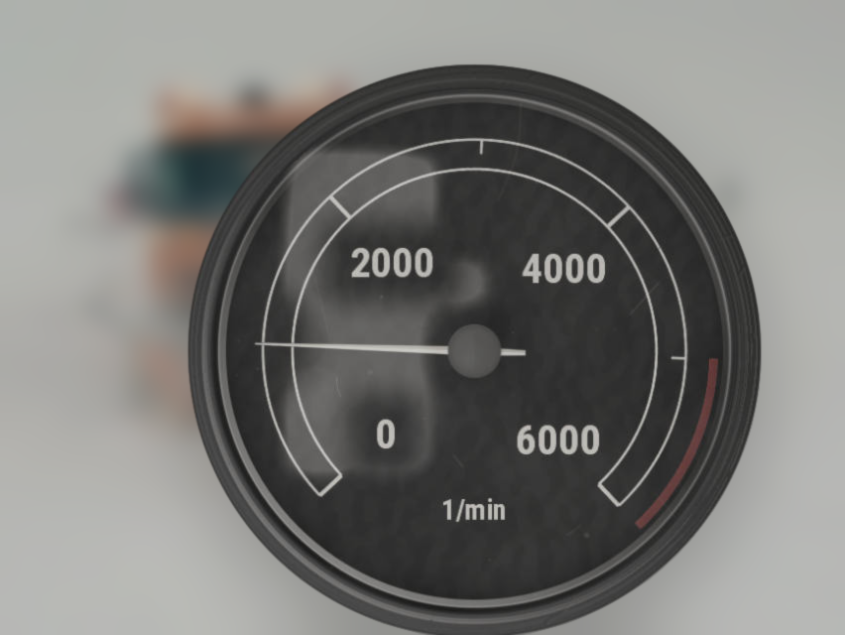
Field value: 1000 rpm
